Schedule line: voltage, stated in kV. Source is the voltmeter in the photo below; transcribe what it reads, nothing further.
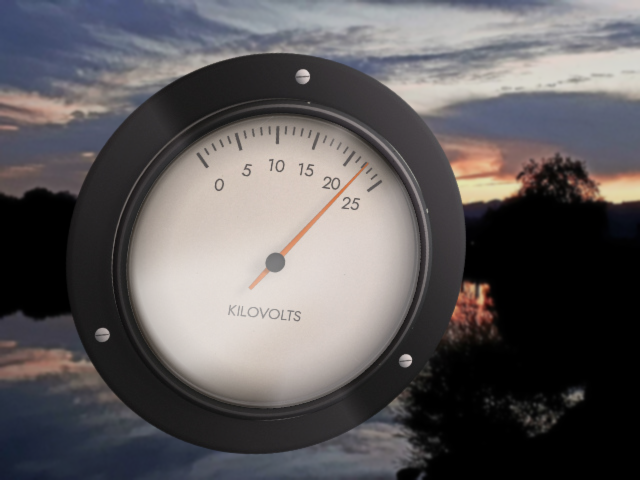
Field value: 22 kV
